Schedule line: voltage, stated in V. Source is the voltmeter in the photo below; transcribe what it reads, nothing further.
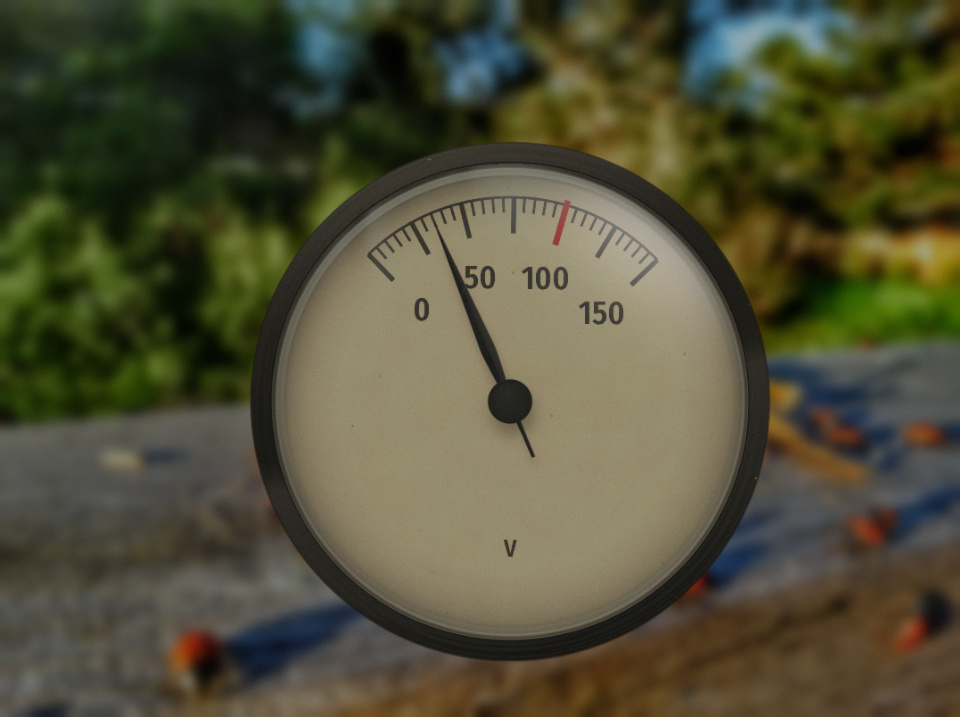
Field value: 35 V
